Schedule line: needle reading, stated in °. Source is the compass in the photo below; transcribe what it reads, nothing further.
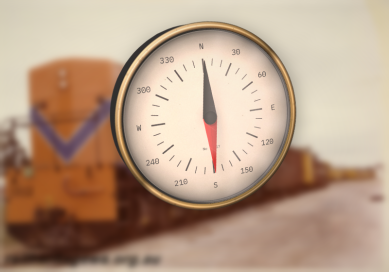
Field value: 180 °
